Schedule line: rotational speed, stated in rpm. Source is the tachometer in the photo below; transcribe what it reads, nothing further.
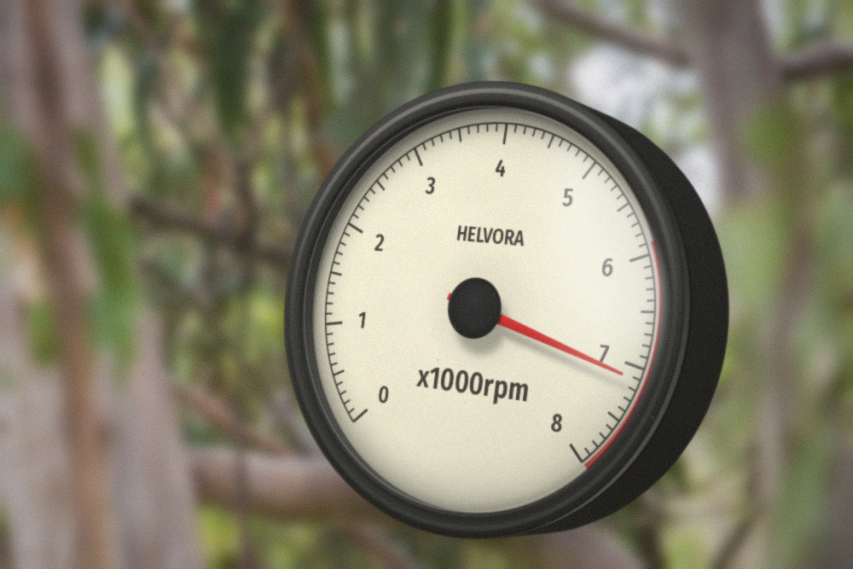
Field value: 7100 rpm
